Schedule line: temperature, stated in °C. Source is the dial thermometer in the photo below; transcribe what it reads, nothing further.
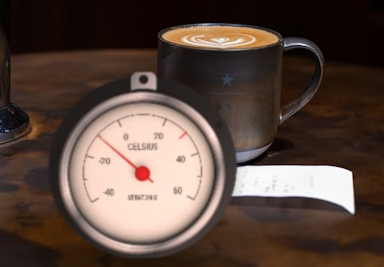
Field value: -10 °C
